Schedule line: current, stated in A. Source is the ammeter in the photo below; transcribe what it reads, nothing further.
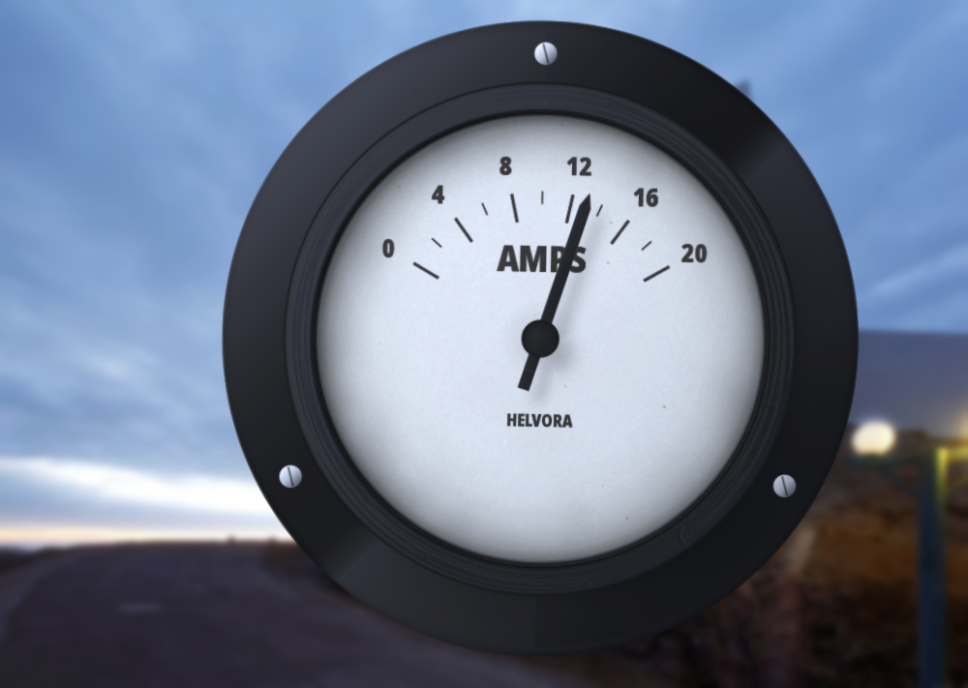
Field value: 13 A
